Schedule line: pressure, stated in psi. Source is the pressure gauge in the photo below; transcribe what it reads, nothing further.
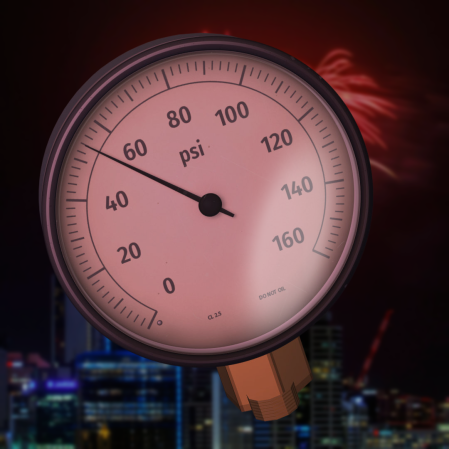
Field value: 54 psi
